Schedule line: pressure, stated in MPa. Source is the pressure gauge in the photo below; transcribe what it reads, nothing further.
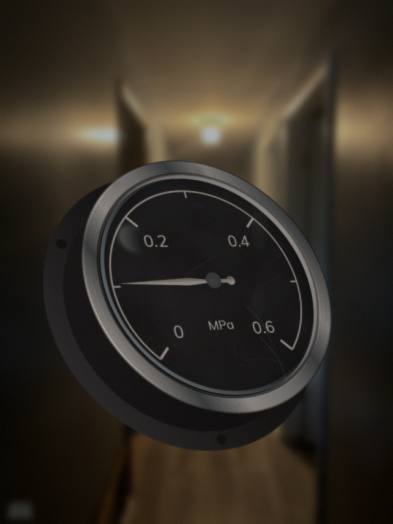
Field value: 0.1 MPa
